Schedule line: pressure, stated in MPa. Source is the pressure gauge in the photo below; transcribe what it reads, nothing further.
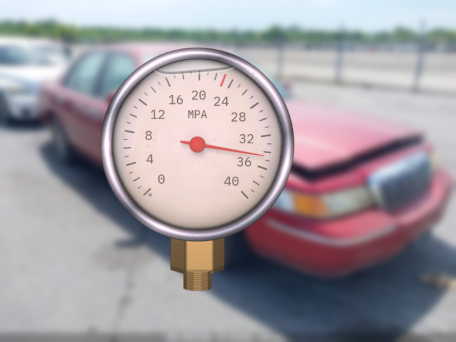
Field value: 34.5 MPa
